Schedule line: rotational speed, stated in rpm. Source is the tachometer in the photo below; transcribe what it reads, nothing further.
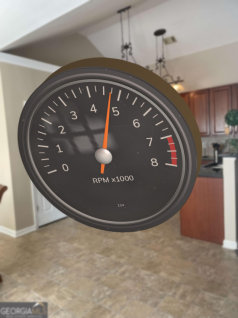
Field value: 4750 rpm
